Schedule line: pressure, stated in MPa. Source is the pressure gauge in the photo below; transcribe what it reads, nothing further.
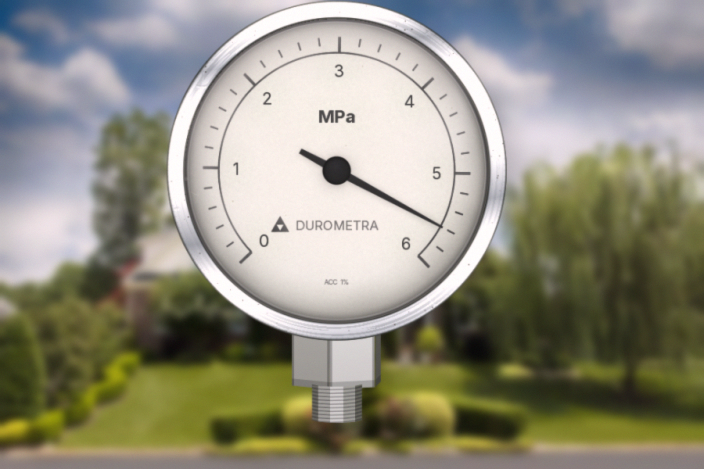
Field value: 5.6 MPa
